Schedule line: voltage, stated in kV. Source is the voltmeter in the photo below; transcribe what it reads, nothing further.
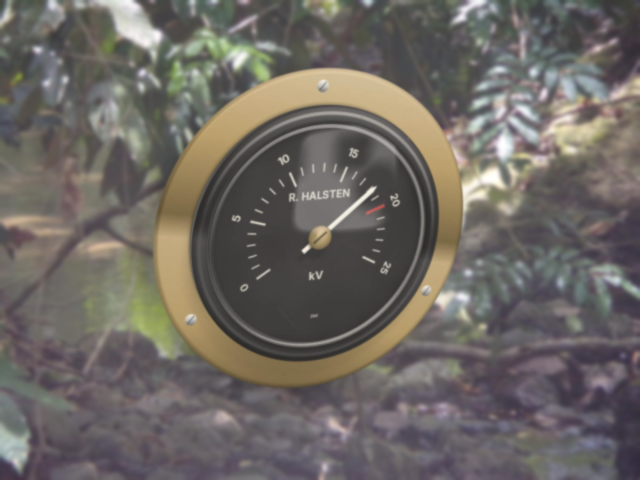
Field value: 18 kV
